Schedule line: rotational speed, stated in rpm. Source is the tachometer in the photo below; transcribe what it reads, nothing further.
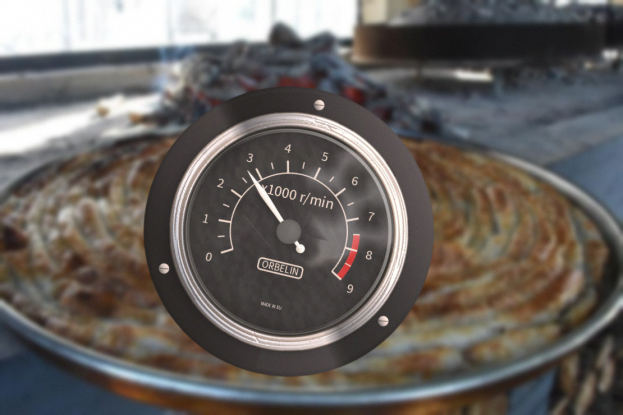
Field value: 2750 rpm
